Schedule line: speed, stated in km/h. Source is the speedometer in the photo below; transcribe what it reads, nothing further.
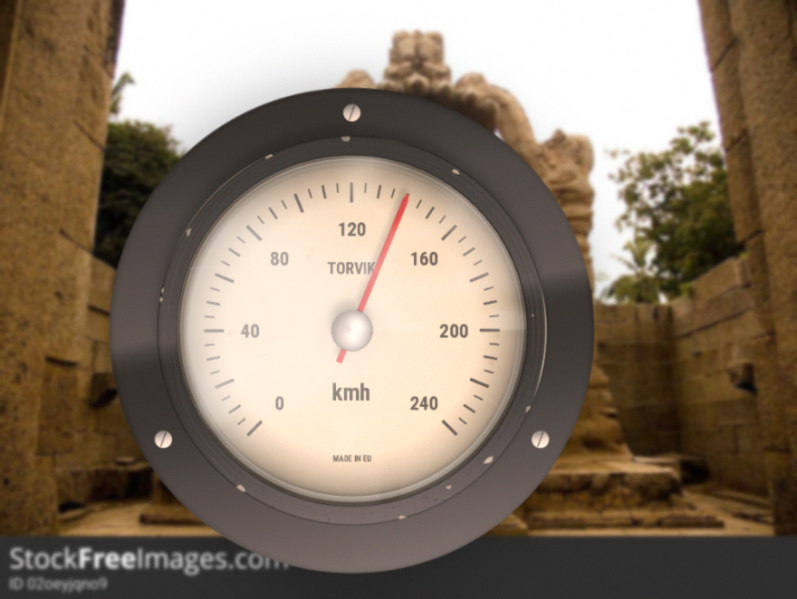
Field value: 140 km/h
